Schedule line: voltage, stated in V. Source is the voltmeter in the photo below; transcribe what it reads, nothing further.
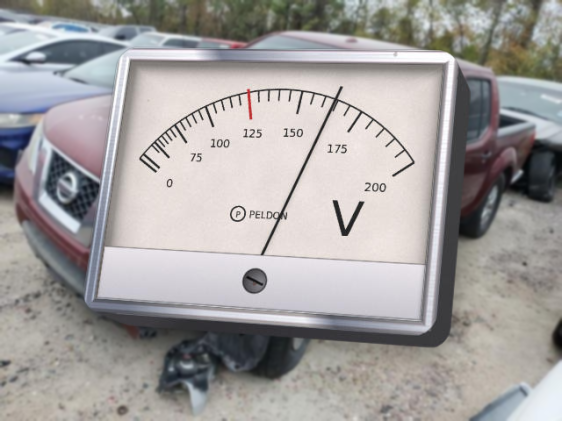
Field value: 165 V
